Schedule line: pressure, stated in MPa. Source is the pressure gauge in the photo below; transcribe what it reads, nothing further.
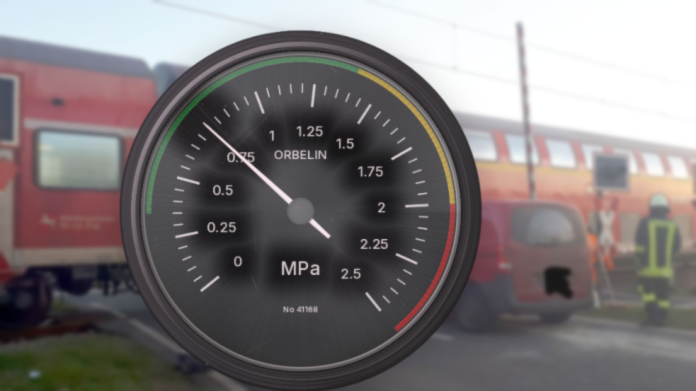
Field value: 0.75 MPa
